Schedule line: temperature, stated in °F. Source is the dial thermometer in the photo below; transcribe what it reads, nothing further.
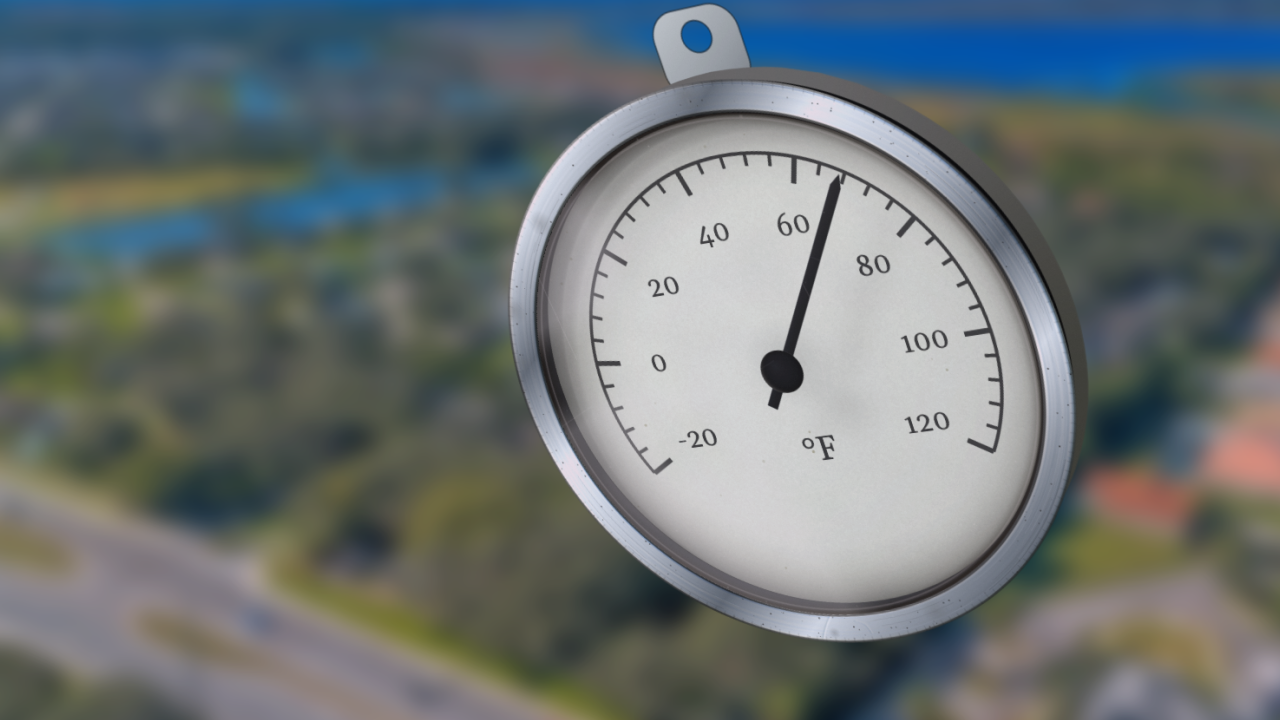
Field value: 68 °F
